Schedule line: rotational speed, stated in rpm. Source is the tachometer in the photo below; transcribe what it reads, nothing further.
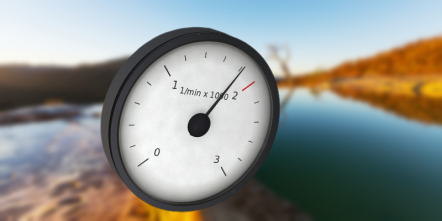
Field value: 1800 rpm
